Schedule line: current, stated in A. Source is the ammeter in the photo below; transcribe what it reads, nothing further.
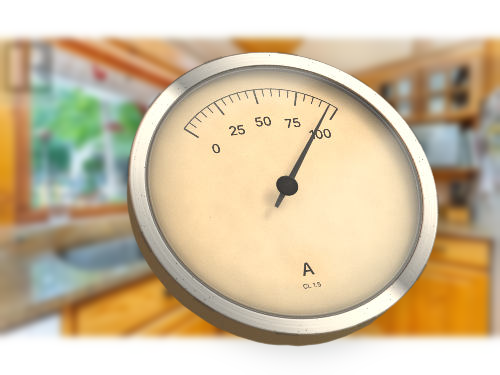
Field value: 95 A
